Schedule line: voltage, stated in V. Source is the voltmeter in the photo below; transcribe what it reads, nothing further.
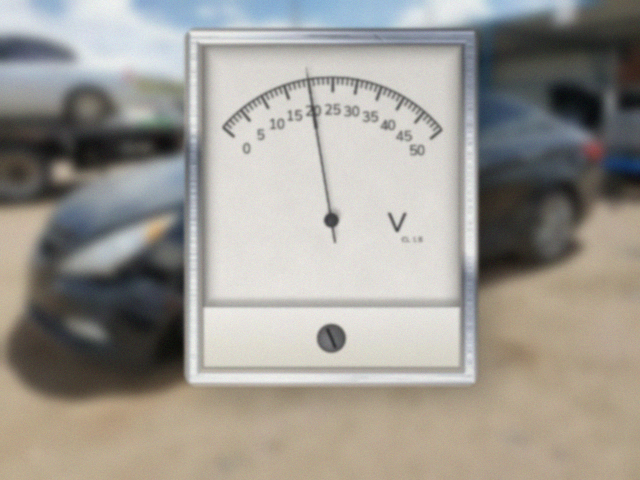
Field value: 20 V
